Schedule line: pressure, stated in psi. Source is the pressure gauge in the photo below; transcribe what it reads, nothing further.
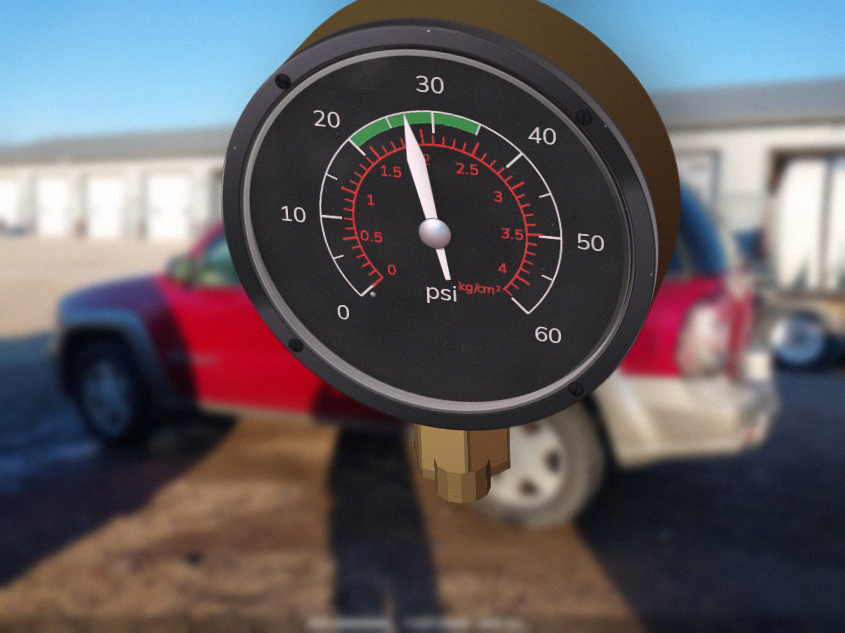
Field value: 27.5 psi
